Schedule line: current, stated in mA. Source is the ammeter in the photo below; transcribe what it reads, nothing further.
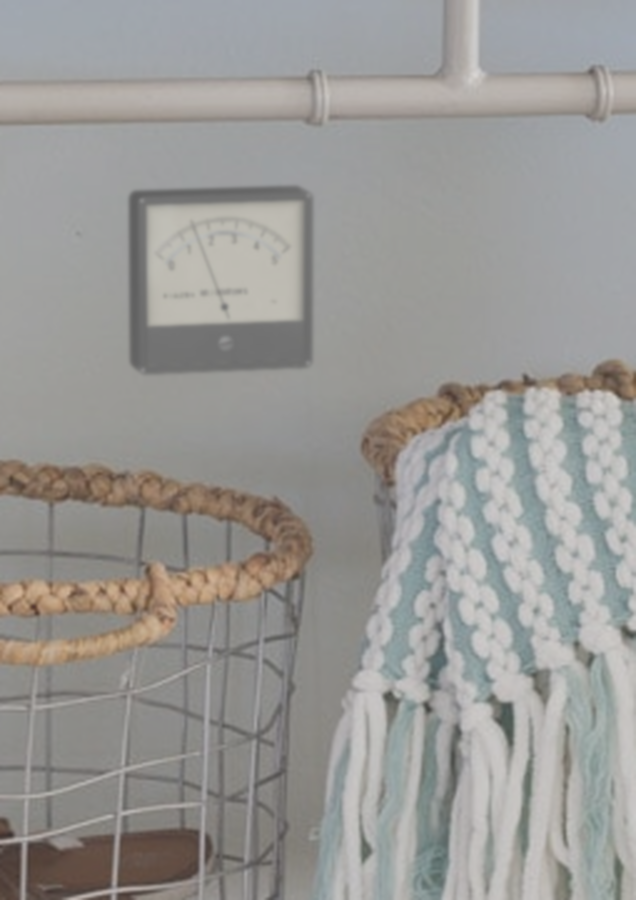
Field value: 1.5 mA
